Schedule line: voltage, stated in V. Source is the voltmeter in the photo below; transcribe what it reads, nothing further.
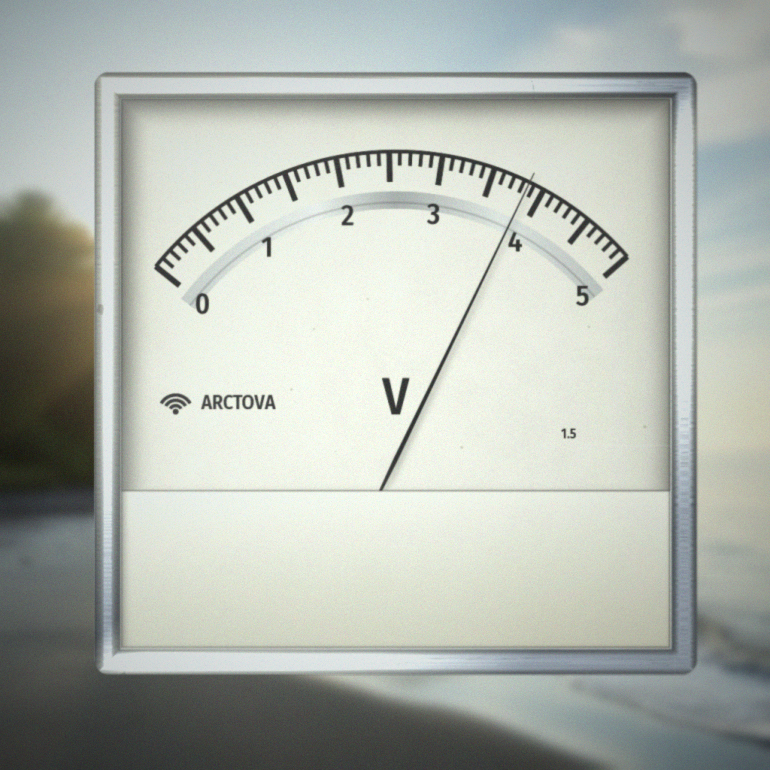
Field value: 3.85 V
